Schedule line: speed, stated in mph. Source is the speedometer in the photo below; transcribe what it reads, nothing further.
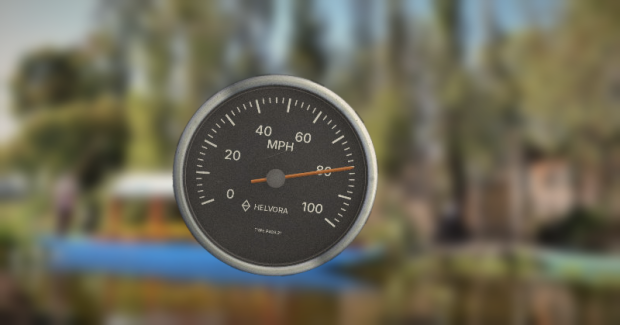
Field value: 80 mph
